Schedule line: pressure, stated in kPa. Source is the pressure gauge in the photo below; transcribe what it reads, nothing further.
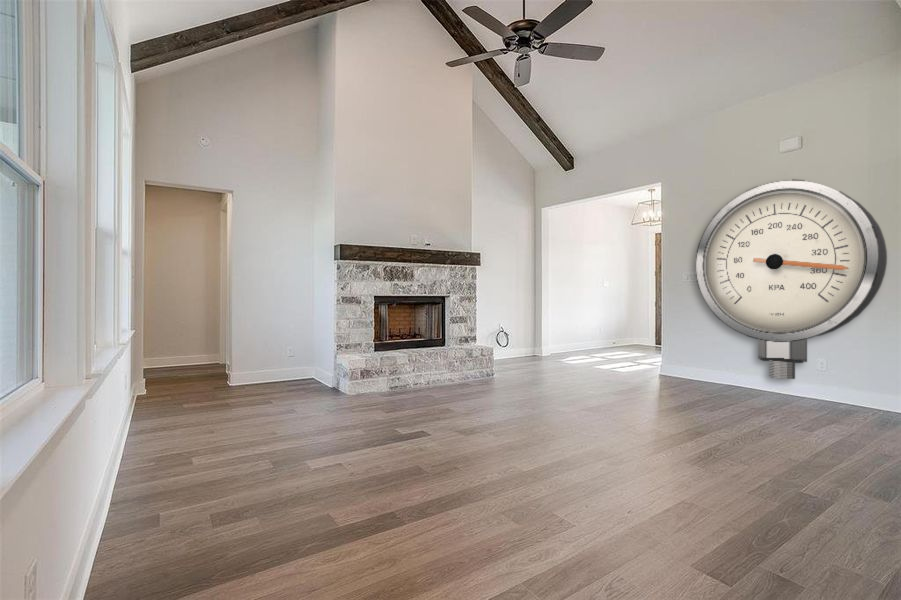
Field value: 350 kPa
